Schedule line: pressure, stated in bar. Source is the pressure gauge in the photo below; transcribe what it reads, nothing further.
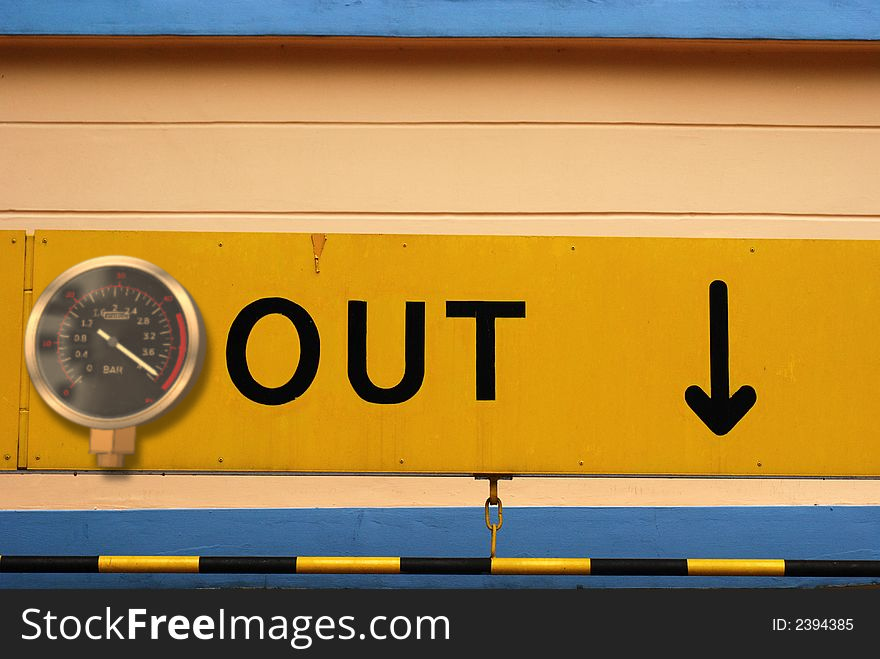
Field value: 3.9 bar
